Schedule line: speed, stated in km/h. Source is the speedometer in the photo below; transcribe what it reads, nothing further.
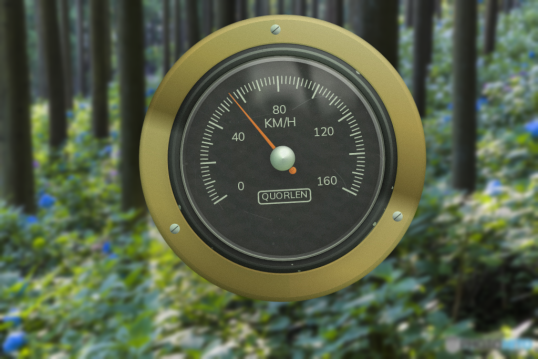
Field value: 56 km/h
